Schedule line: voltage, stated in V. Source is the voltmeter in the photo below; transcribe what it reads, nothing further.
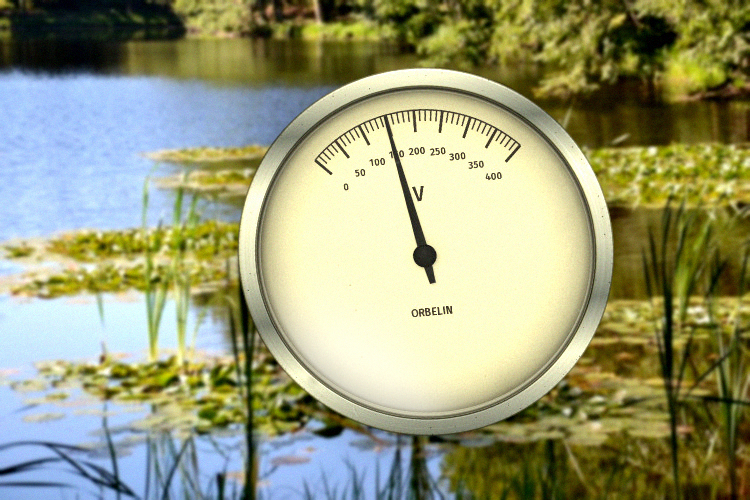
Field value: 150 V
